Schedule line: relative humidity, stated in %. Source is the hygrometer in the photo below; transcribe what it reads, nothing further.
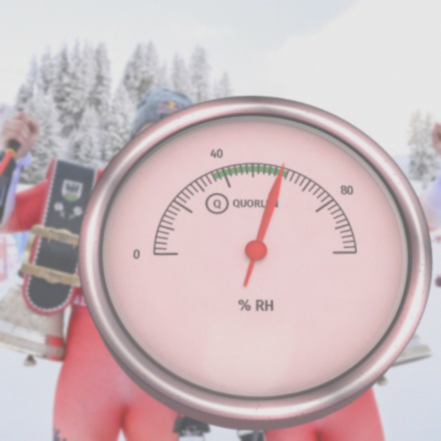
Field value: 60 %
